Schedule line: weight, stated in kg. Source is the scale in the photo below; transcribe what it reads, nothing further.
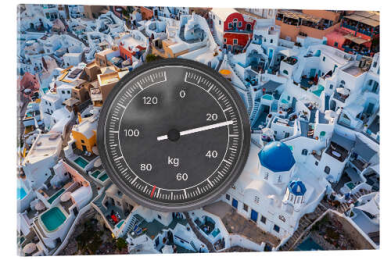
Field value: 25 kg
